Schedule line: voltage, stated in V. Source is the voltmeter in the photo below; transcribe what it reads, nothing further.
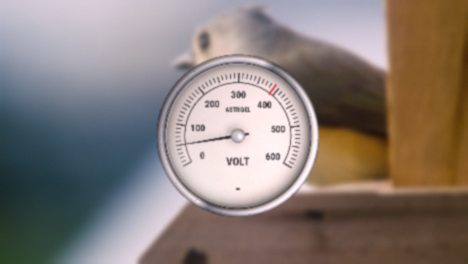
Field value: 50 V
